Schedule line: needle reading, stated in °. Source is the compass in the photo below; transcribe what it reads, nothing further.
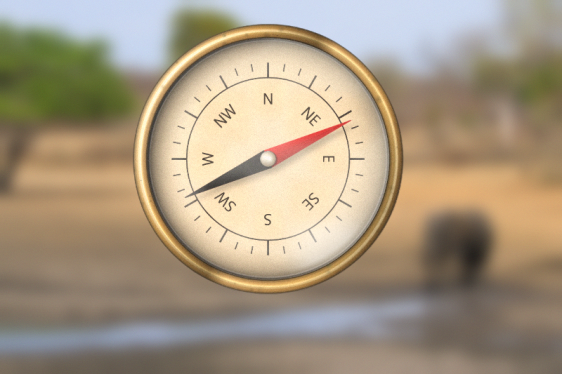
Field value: 65 °
